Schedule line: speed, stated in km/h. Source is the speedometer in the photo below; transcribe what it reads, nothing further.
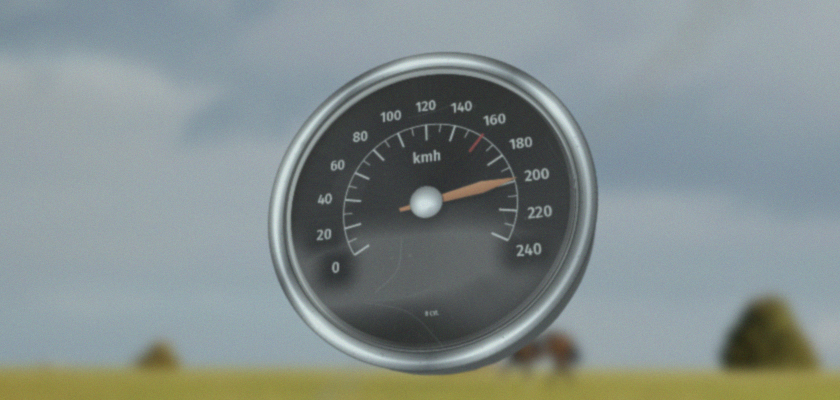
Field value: 200 km/h
